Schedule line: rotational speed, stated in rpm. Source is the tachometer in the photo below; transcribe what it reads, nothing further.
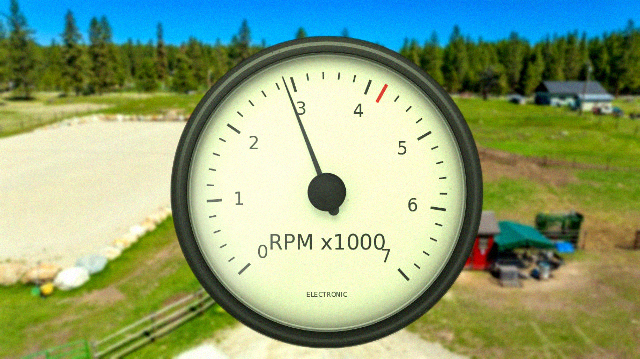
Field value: 2900 rpm
